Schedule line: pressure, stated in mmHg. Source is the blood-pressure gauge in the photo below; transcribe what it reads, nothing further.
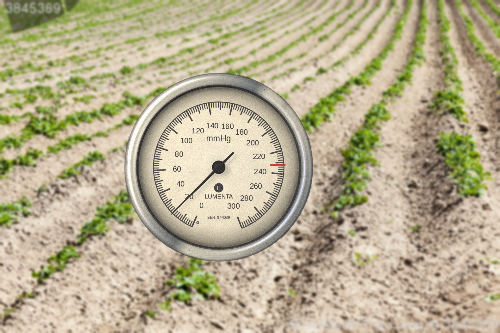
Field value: 20 mmHg
